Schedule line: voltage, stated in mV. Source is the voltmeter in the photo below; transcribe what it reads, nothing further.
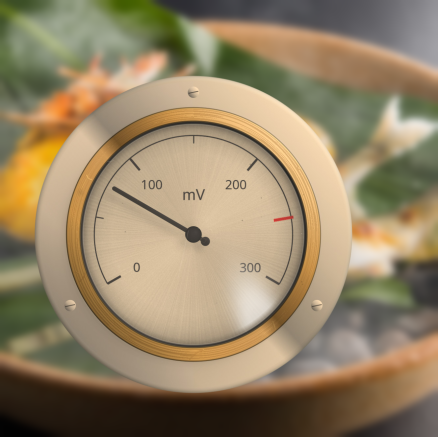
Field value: 75 mV
